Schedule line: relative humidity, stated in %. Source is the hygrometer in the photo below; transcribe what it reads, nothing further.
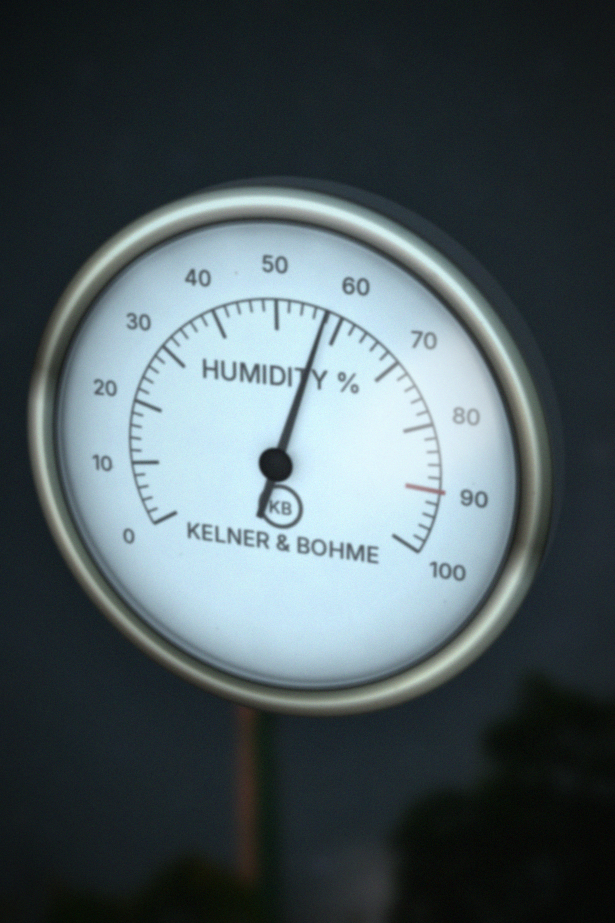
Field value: 58 %
